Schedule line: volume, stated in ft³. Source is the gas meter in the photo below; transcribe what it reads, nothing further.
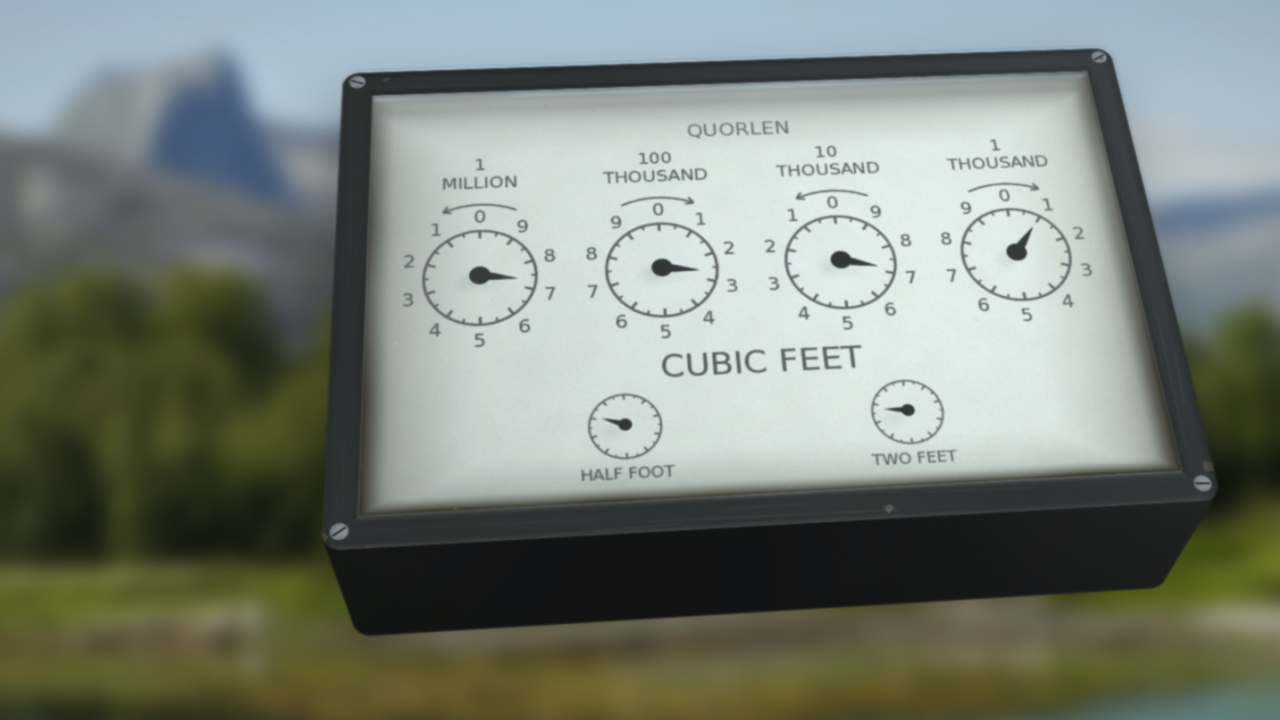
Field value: 727100 ft³
